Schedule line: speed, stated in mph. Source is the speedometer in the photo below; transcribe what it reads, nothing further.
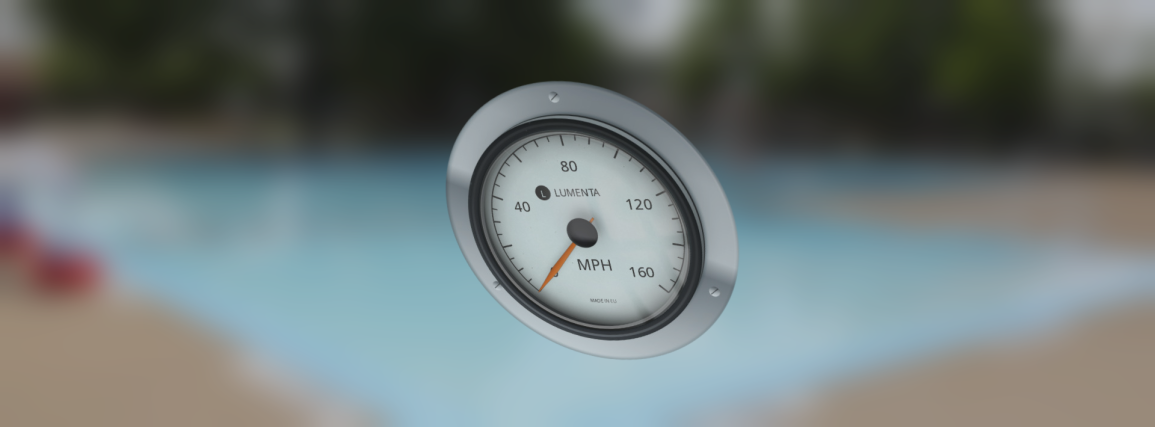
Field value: 0 mph
